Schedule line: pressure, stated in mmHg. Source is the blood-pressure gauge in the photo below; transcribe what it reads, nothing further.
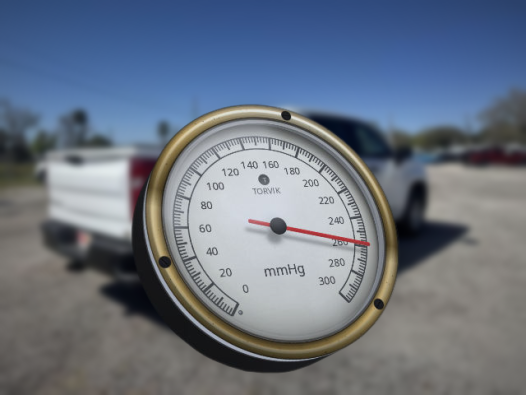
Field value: 260 mmHg
